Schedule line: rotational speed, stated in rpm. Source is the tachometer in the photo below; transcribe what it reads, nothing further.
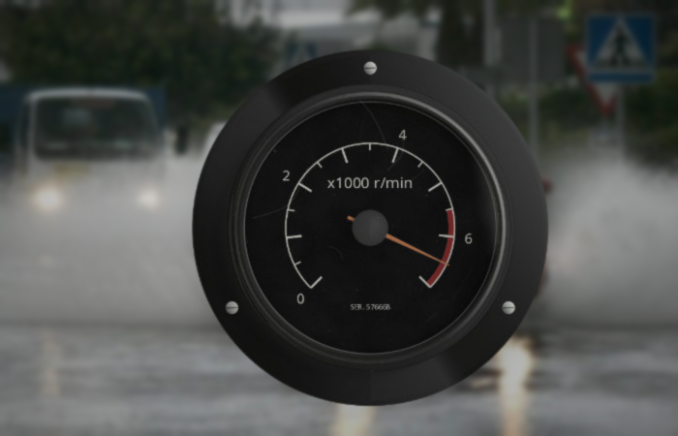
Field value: 6500 rpm
